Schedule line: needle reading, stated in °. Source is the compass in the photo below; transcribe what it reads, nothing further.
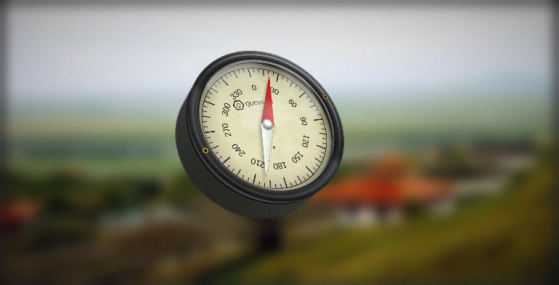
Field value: 20 °
